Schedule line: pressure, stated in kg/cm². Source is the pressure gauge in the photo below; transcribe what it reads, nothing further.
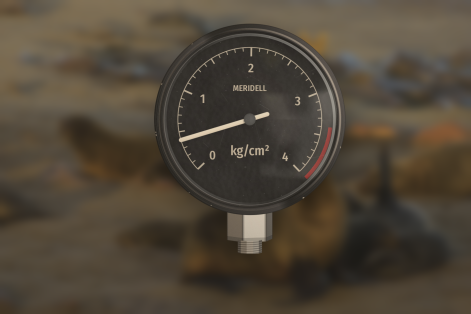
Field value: 0.4 kg/cm²
